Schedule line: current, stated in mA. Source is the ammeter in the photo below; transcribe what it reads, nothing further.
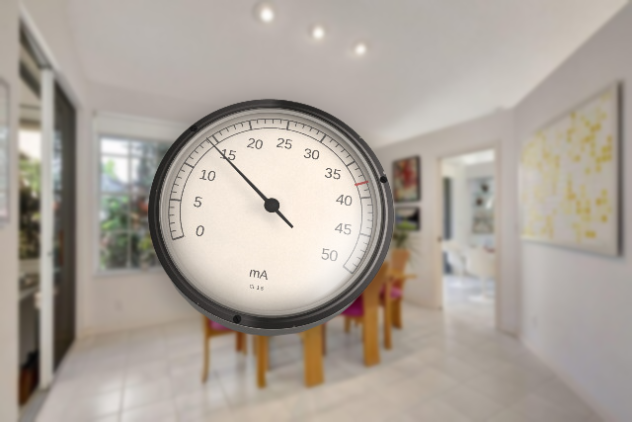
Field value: 14 mA
